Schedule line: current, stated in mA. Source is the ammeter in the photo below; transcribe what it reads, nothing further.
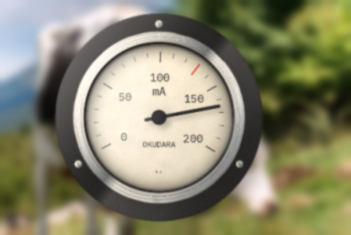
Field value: 165 mA
